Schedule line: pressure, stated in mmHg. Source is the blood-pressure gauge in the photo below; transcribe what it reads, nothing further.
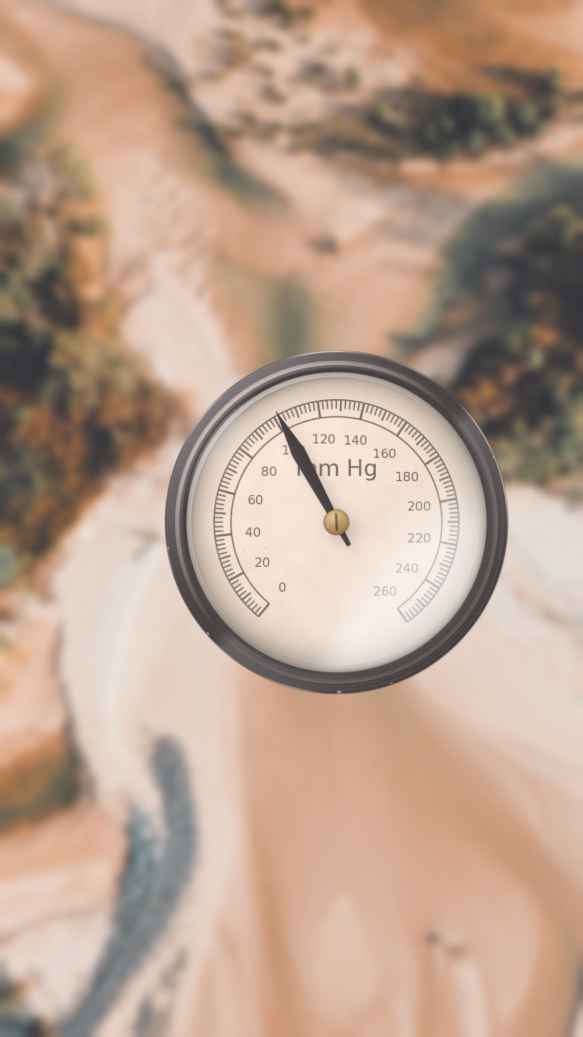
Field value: 102 mmHg
